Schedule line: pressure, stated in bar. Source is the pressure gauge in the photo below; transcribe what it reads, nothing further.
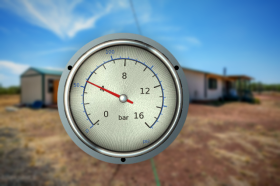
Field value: 4 bar
